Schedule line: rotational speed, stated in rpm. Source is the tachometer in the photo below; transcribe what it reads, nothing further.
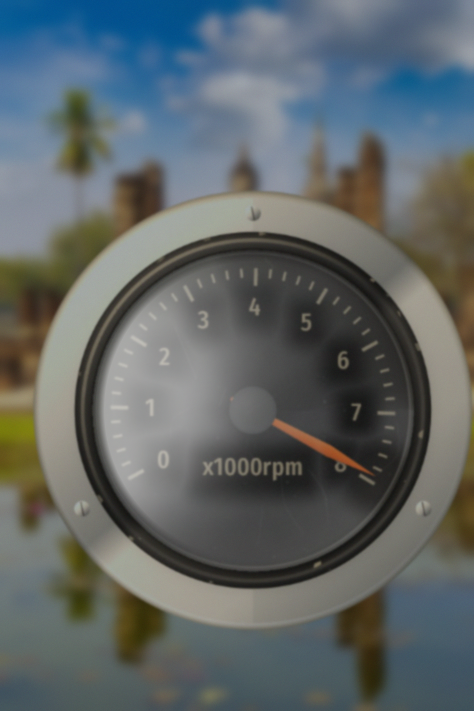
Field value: 7900 rpm
